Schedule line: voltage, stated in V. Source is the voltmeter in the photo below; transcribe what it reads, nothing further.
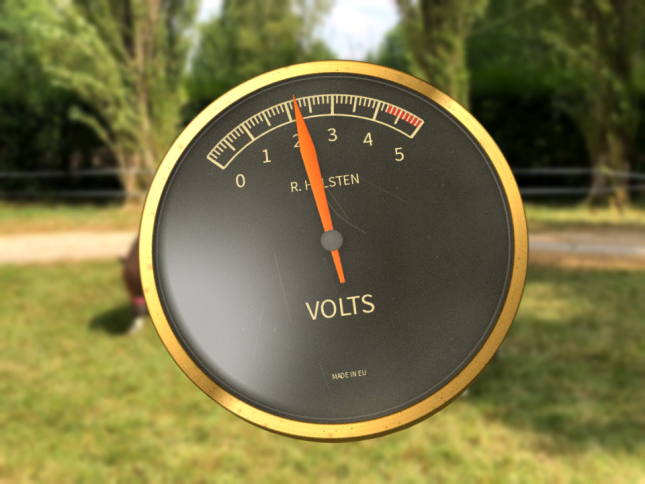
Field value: 2.2 V
